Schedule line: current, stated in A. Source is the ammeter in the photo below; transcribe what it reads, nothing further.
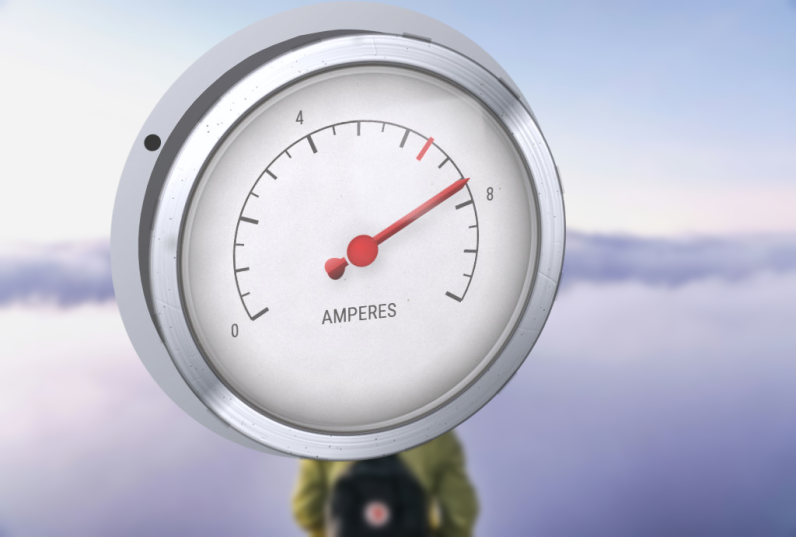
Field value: 7.5 A
